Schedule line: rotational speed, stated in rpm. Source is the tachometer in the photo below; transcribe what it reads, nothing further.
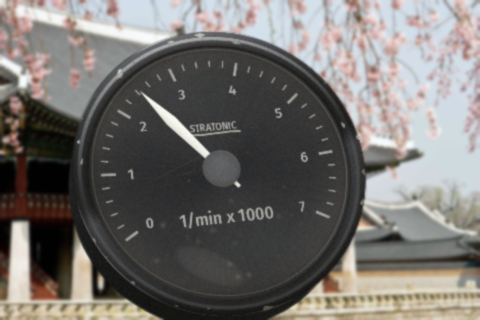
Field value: 2400 rpm
